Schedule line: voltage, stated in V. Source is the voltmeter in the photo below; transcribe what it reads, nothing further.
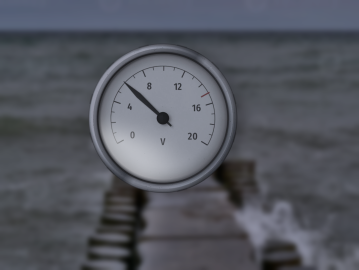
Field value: 6 V
